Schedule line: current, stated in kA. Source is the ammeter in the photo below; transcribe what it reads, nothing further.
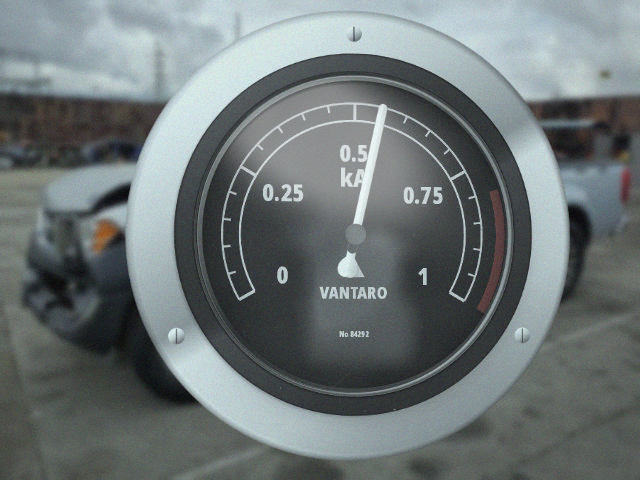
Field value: 0.55 kA
